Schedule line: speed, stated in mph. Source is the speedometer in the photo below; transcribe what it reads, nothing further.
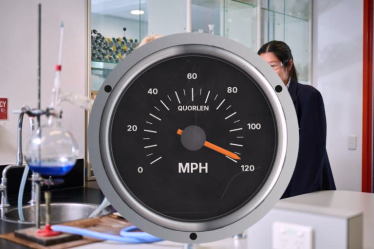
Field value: 117.5 mph
